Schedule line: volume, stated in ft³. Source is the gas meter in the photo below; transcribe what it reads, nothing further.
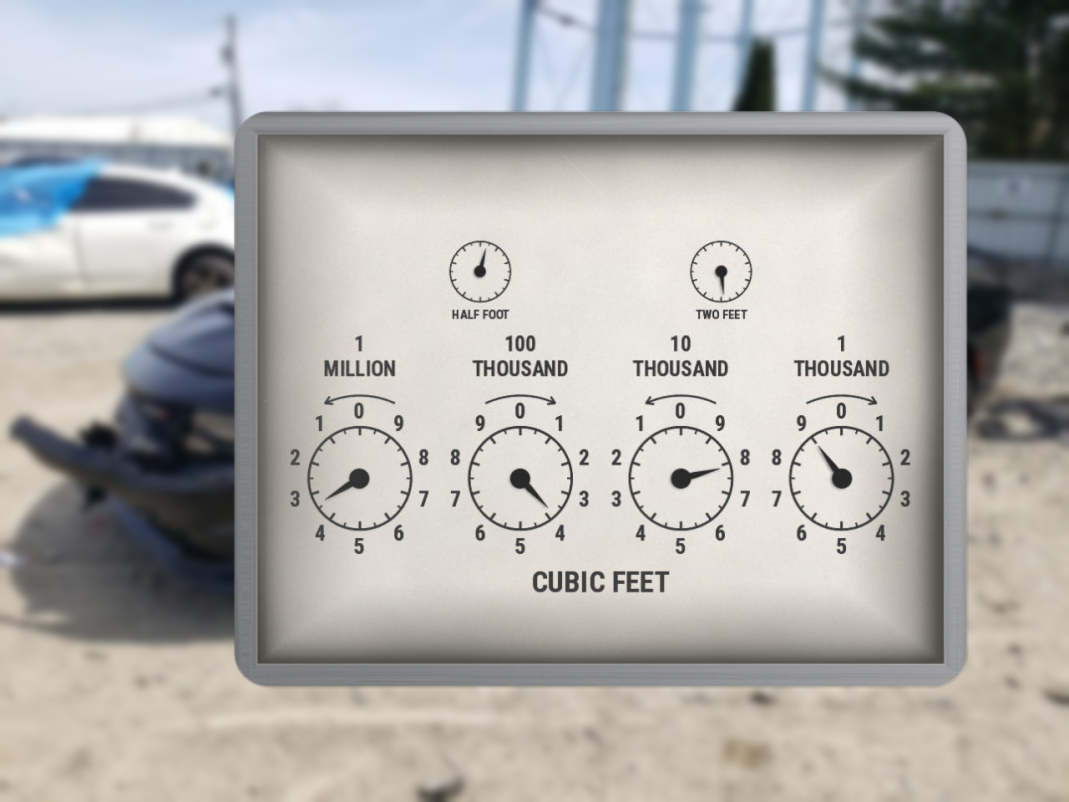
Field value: 337900 ft³
